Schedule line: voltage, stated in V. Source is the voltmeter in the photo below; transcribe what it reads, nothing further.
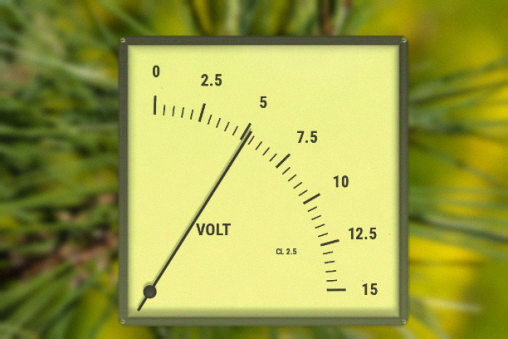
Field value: 5.25 V
